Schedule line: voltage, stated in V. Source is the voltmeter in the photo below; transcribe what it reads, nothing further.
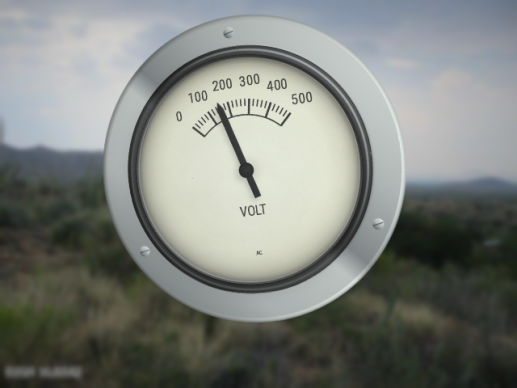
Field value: 160 V
